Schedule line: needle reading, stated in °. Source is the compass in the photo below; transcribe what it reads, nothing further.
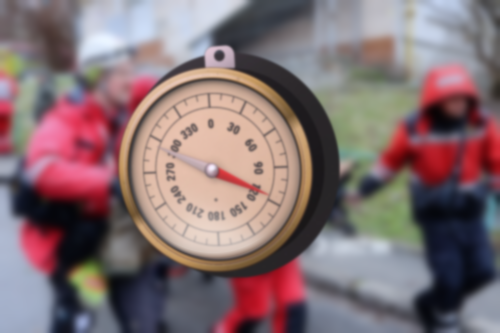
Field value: 115 °
